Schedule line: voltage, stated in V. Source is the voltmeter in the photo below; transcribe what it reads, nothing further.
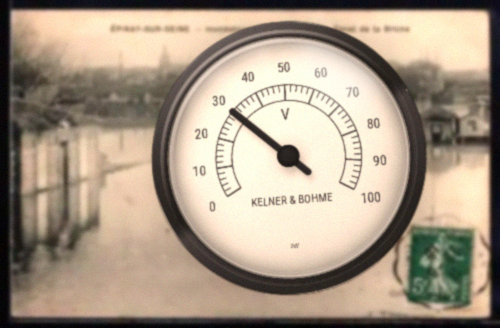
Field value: 30 V
